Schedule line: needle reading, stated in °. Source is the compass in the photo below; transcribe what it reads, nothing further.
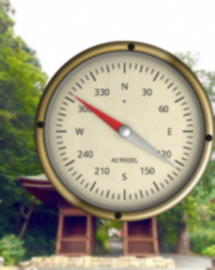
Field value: 305 °
